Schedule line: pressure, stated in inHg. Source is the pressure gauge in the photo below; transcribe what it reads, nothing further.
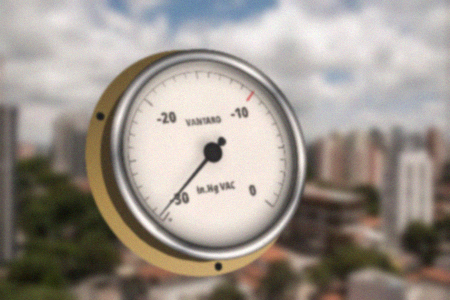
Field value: -29.5 inHg
